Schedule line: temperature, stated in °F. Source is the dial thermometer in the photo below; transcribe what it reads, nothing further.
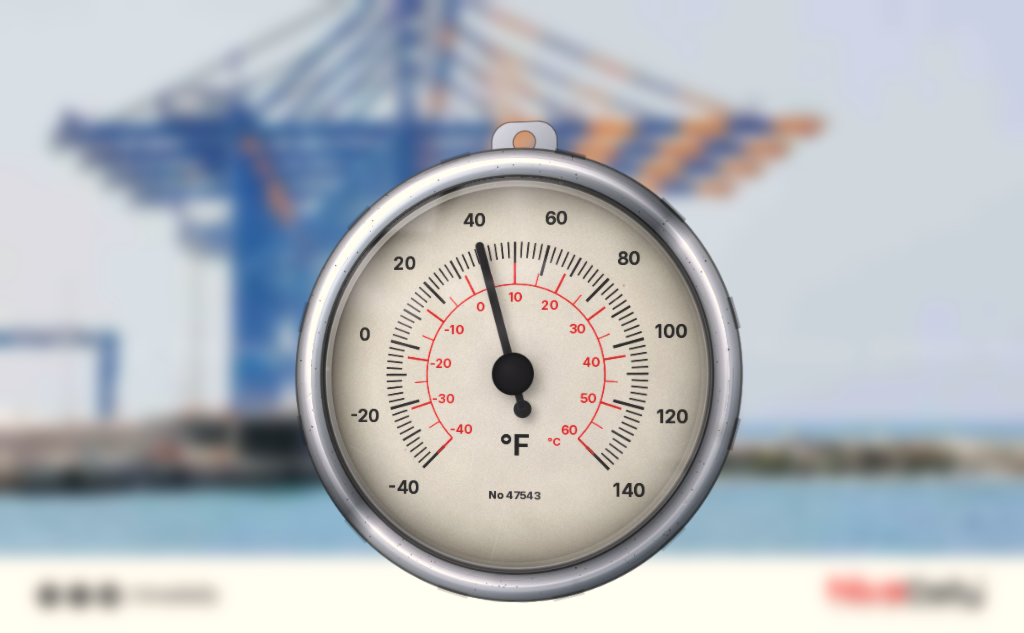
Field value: 40 °F
